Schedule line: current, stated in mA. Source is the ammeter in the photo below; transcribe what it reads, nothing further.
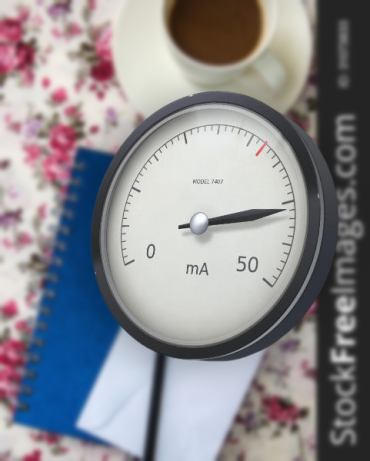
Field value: 41 mA
